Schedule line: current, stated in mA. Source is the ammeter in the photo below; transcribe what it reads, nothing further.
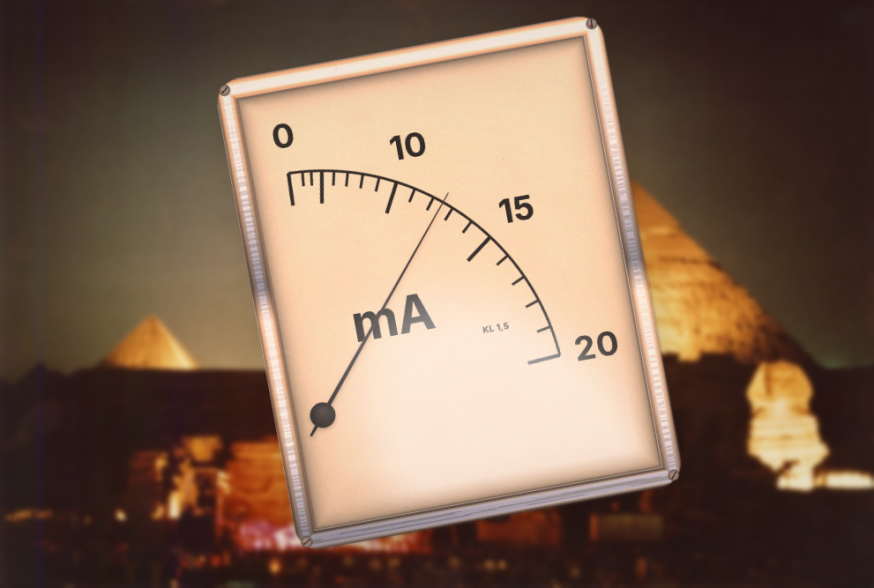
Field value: 12.5 mA
